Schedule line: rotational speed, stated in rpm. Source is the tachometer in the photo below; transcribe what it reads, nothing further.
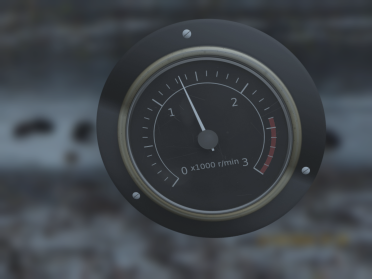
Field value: 1350 rpm
